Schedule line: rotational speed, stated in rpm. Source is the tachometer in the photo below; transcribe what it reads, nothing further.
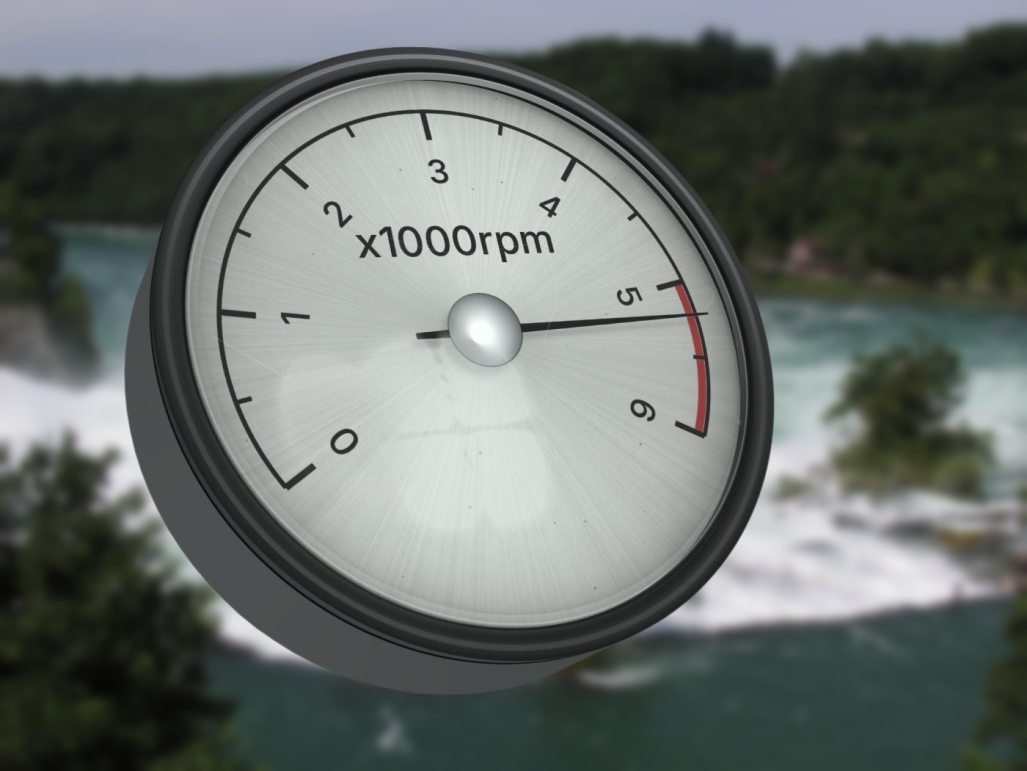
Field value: 5250 rpm
